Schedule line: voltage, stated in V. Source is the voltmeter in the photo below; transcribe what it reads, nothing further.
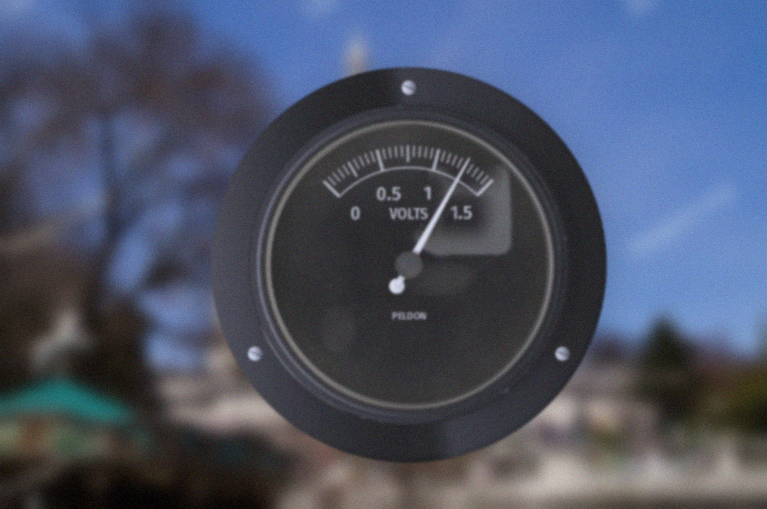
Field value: 1.25 V
